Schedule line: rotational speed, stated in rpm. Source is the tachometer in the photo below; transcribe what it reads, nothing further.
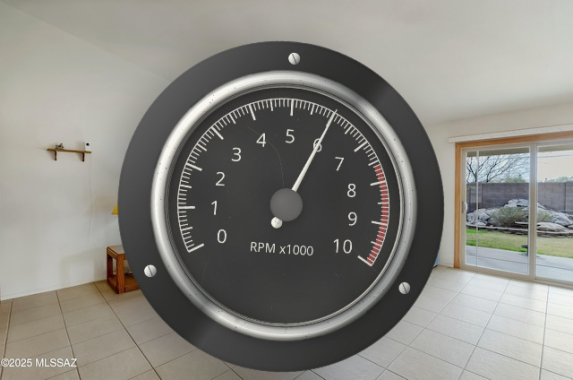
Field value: 6000 rpm
